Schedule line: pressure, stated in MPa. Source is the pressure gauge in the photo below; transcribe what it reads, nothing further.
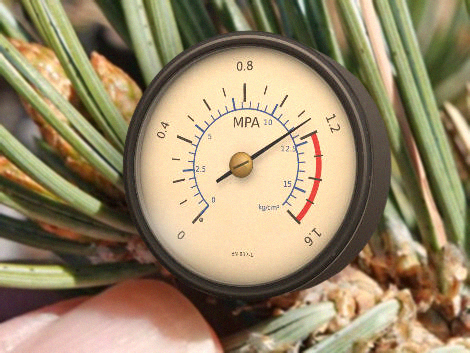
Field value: 1.15 MPa
